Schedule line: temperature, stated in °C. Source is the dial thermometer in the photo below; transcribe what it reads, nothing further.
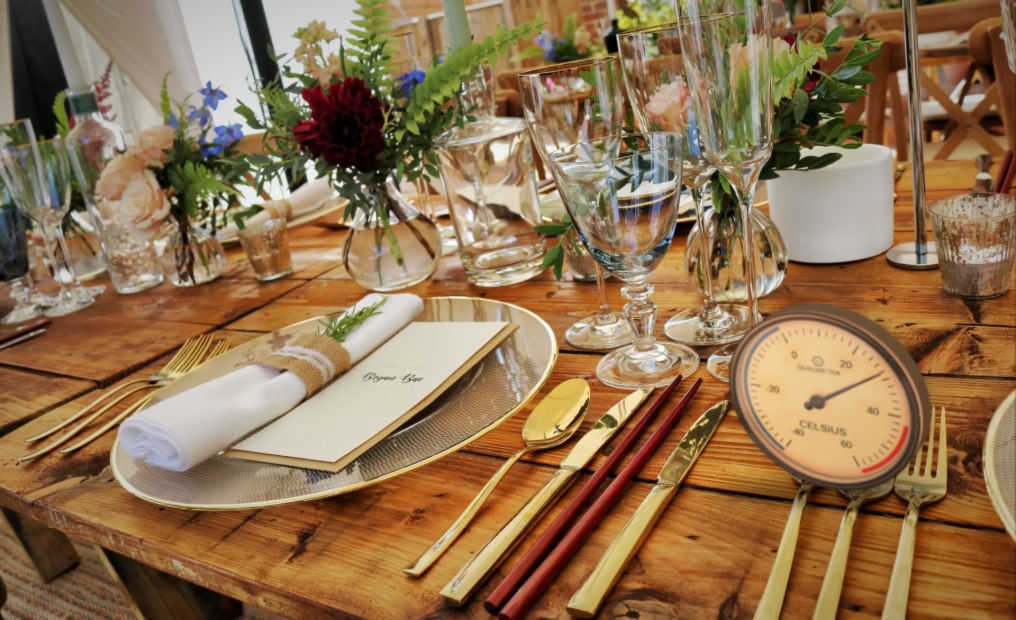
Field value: 28 °C
